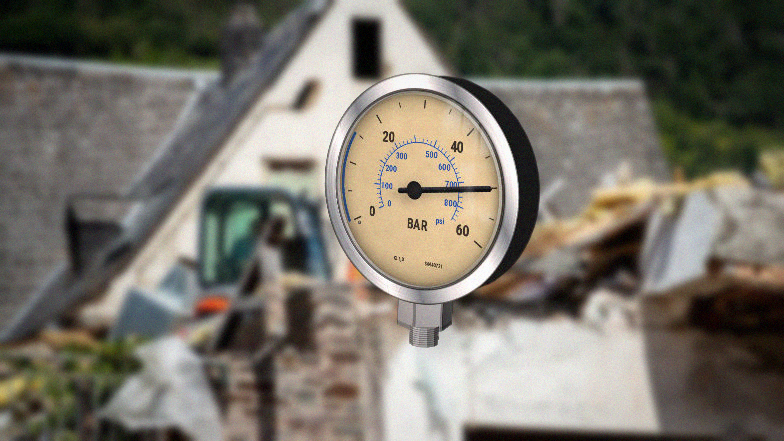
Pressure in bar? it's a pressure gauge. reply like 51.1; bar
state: 50; bar
